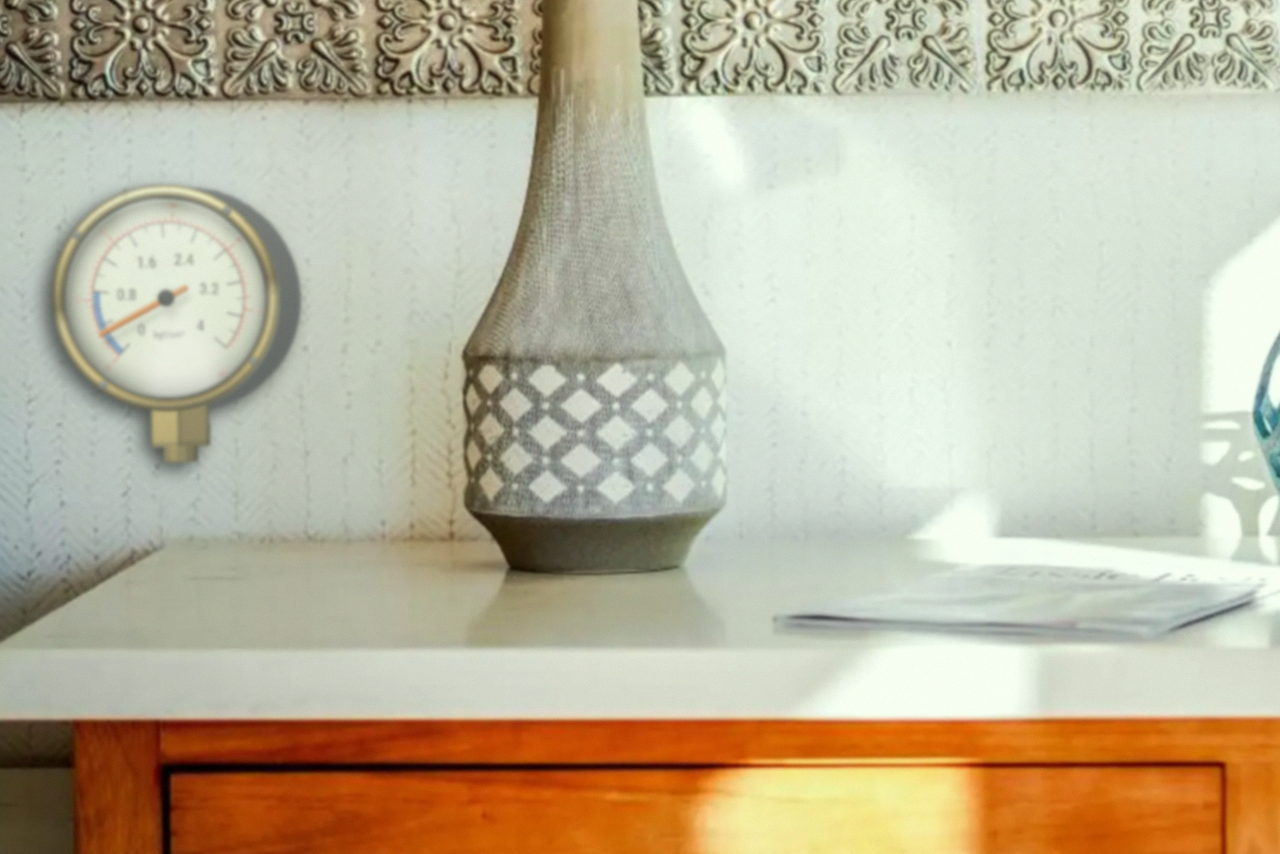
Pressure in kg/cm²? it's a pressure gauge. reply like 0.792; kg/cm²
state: 0.3; kg/cm²
